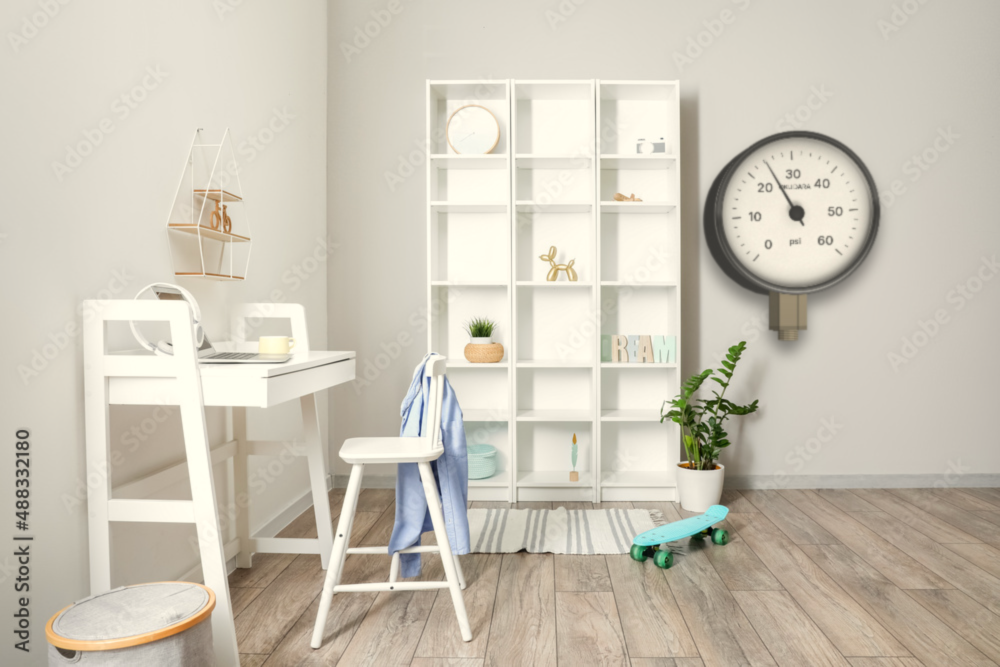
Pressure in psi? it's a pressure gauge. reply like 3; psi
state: 24; psi
